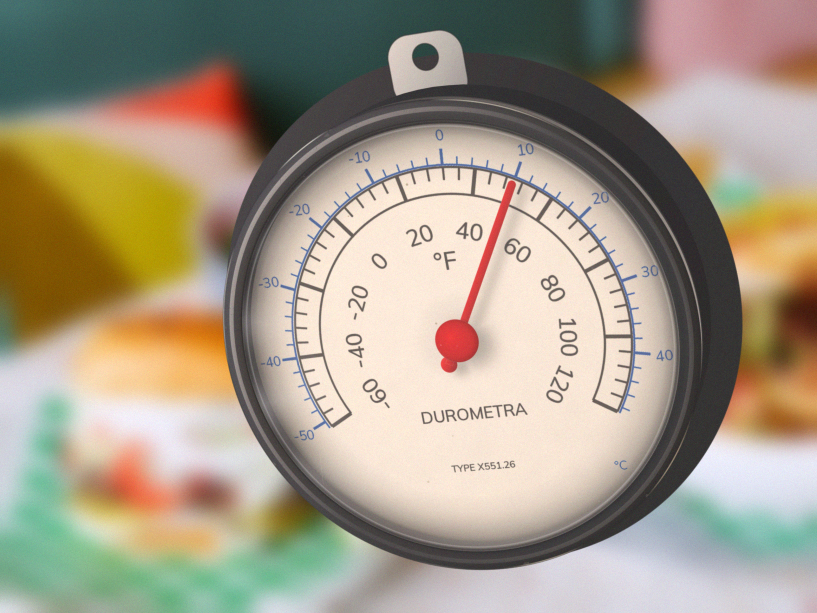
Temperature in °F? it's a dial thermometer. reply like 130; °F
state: 50; °F
